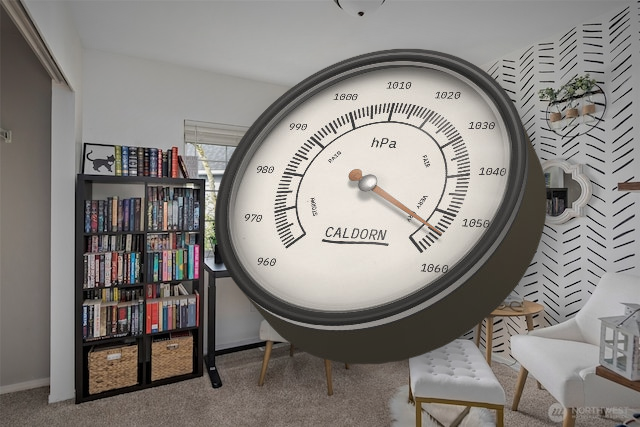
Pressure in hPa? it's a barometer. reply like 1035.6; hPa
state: 1055; hPa
